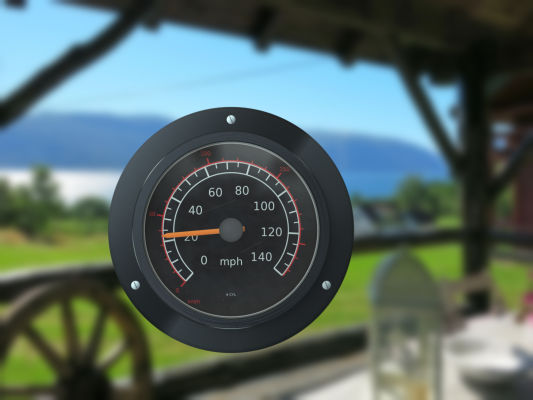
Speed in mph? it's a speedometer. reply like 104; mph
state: 22.5; mph
